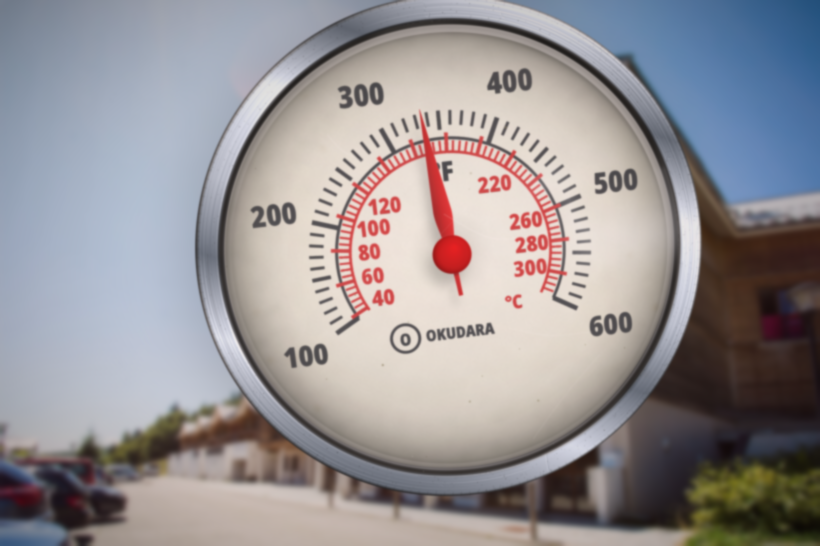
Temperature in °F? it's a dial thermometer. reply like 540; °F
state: 335; °F
